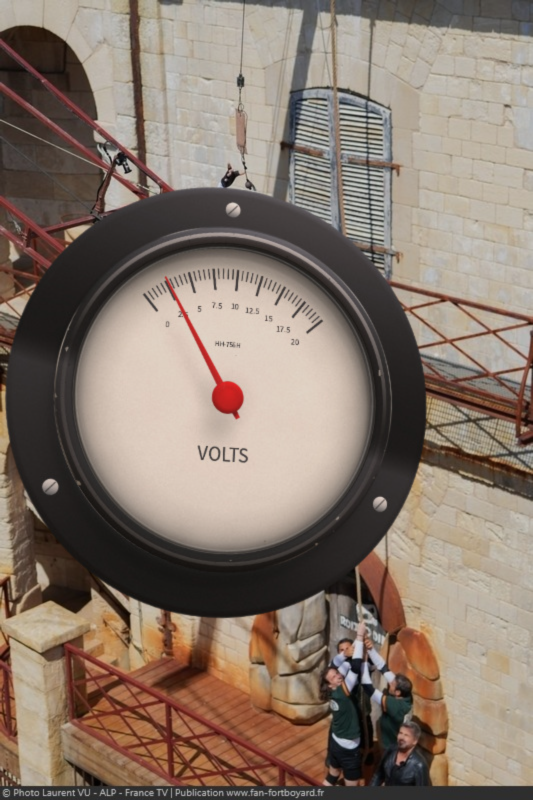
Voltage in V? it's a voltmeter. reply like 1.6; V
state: 2.5; V
